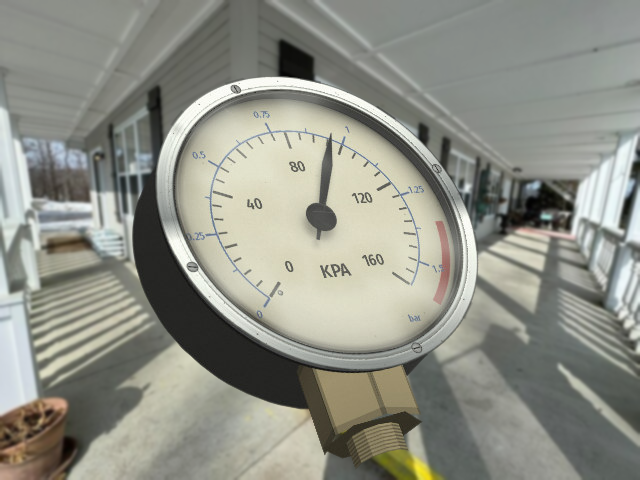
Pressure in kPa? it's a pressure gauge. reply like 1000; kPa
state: 95; kPa
